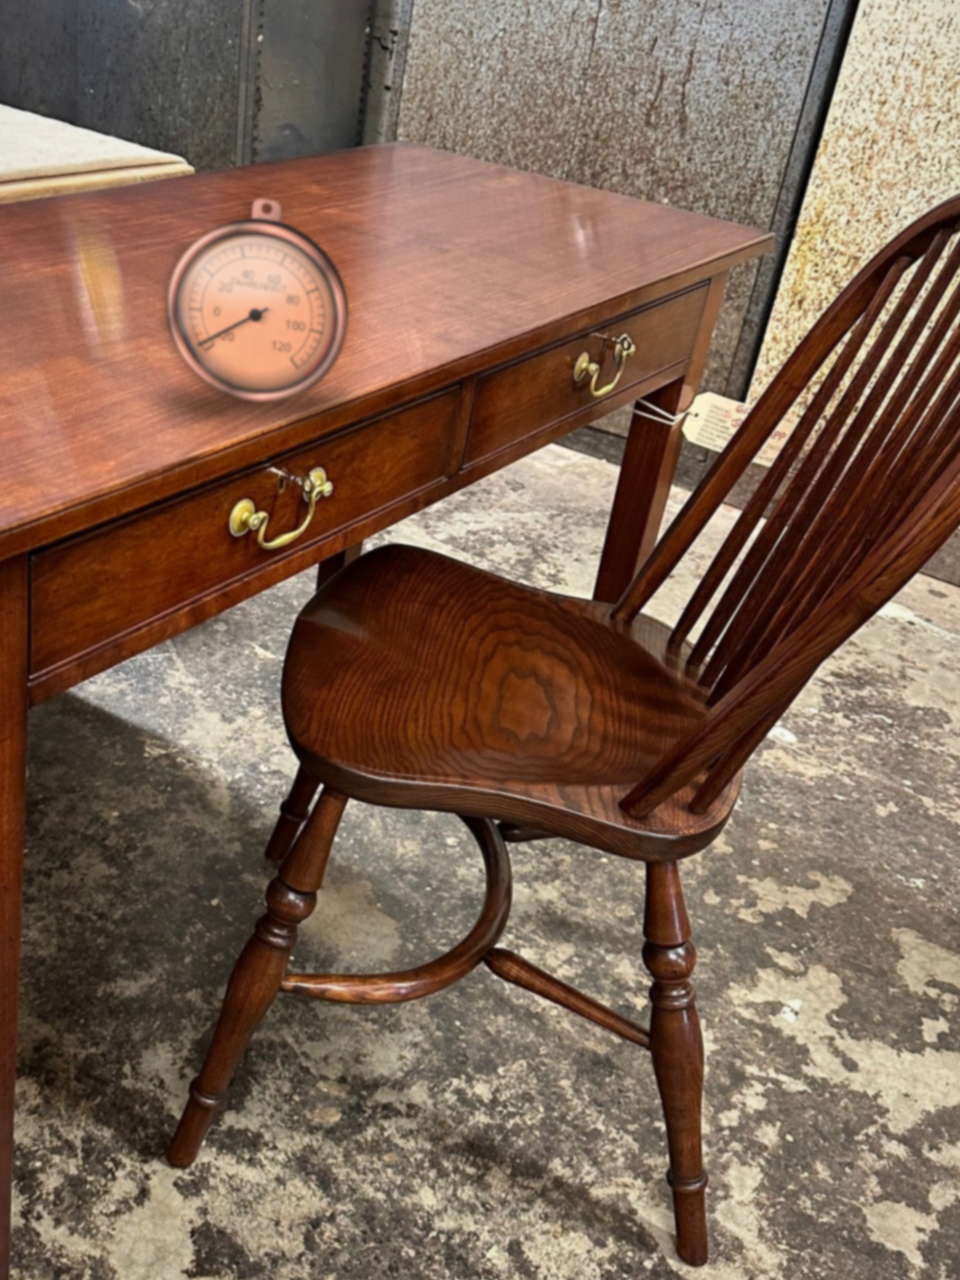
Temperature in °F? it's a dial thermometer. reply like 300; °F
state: -16; °F
